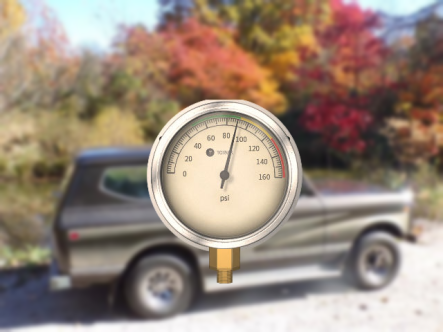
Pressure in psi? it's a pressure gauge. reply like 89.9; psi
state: 90; psi
